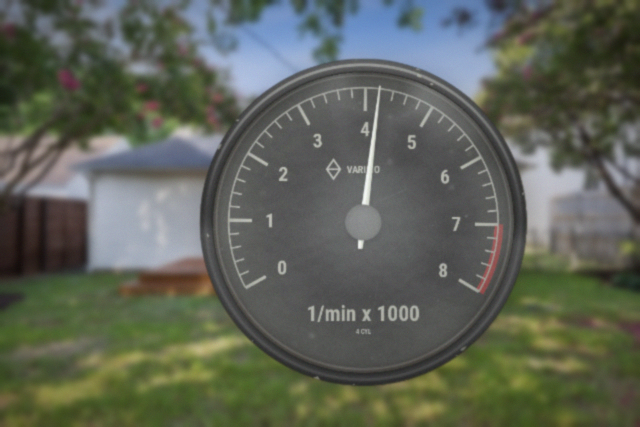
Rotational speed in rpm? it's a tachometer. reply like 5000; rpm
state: 4200; rpm
